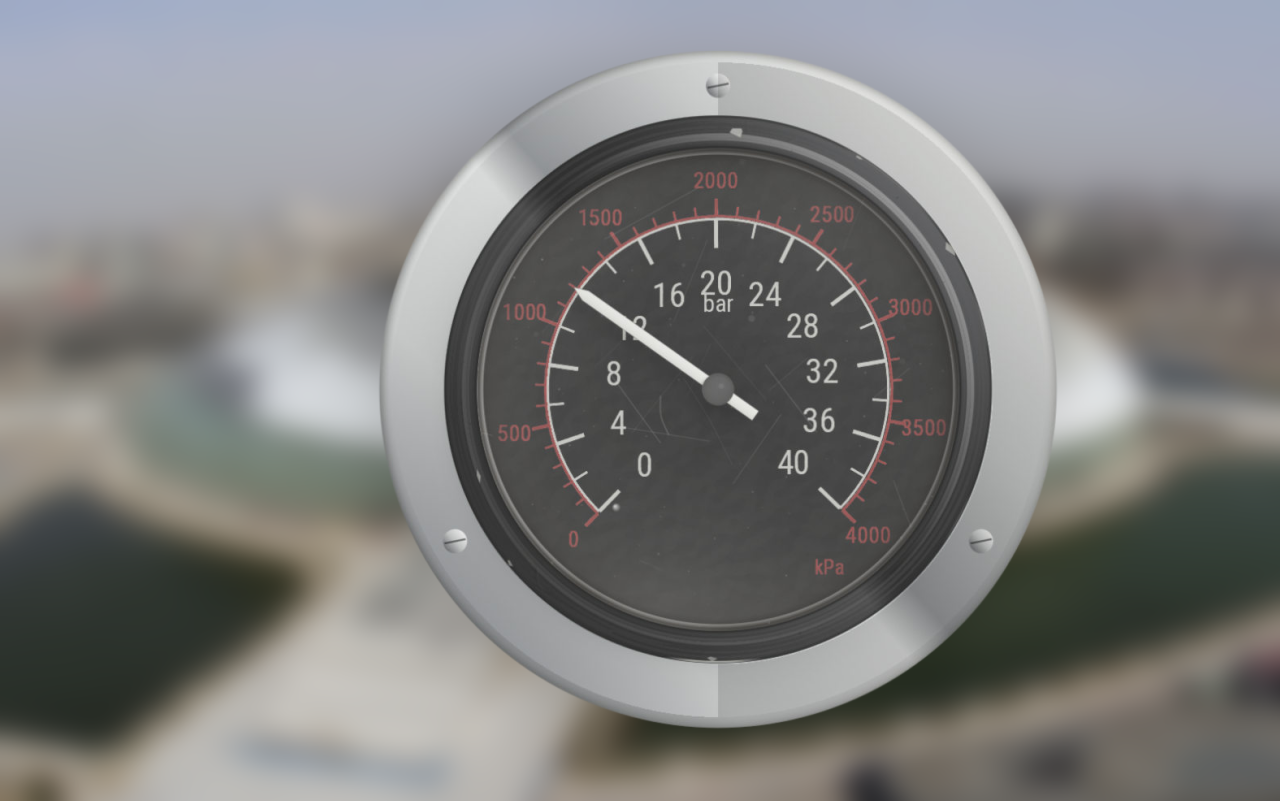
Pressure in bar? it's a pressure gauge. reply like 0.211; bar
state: 12; bar
